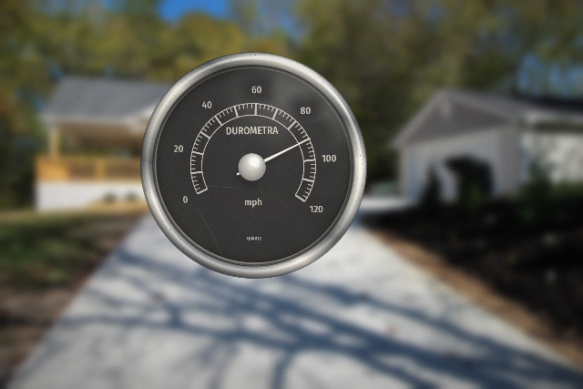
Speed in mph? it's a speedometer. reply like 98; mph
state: 90; mph
